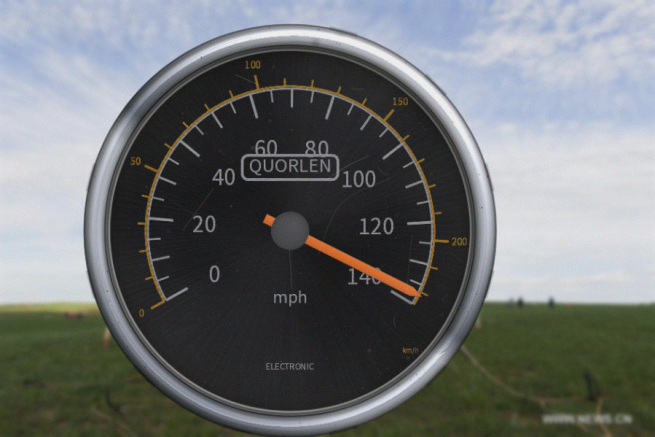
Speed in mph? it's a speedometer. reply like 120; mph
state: 137.5; mph
